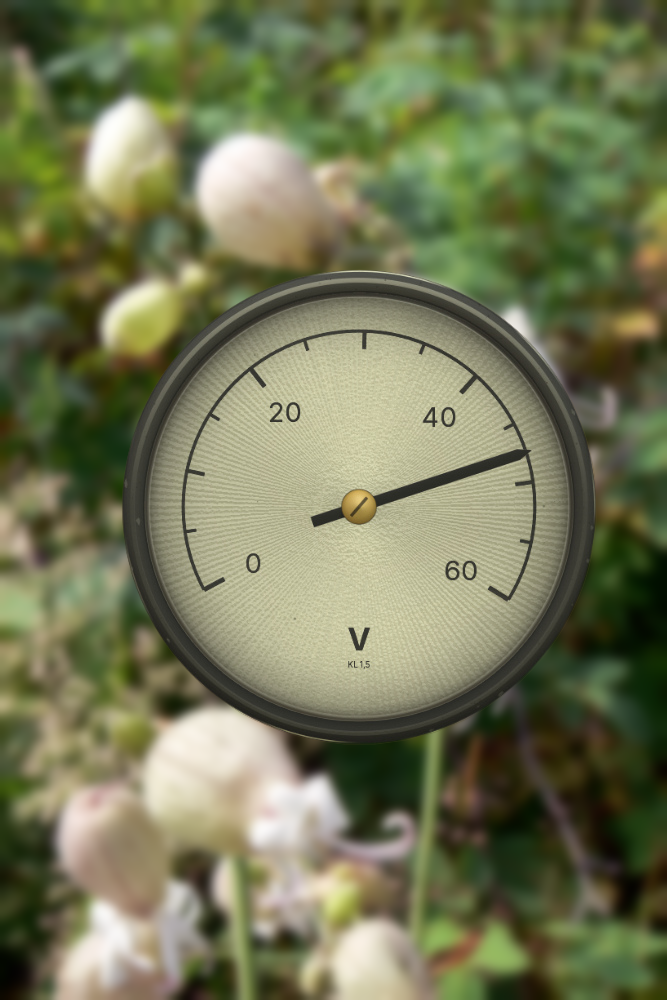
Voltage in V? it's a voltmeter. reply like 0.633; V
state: 47.5; V
